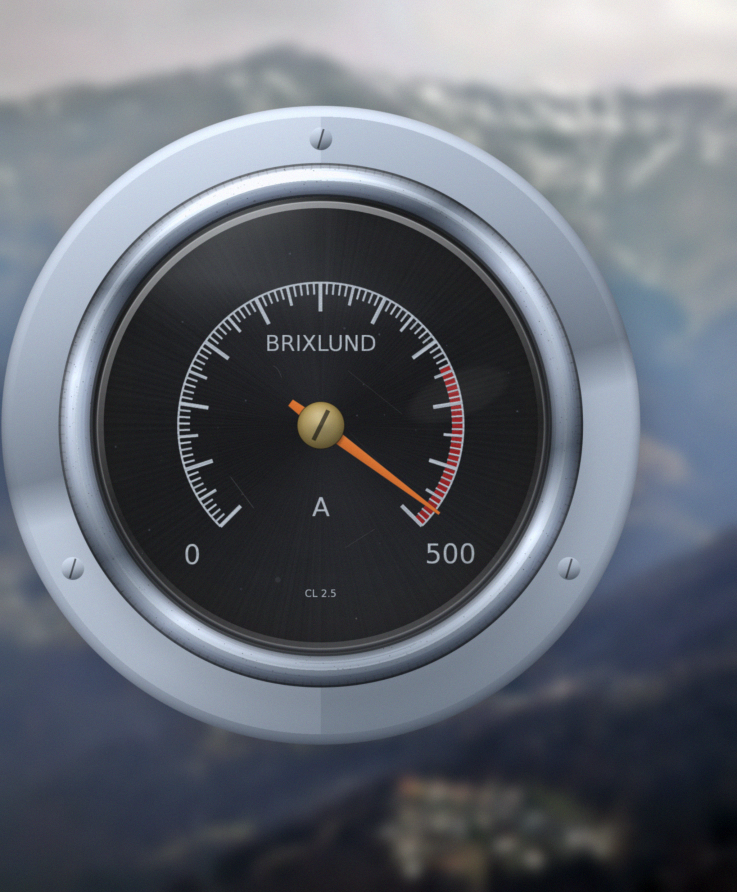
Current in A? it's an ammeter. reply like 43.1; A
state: 485; A
